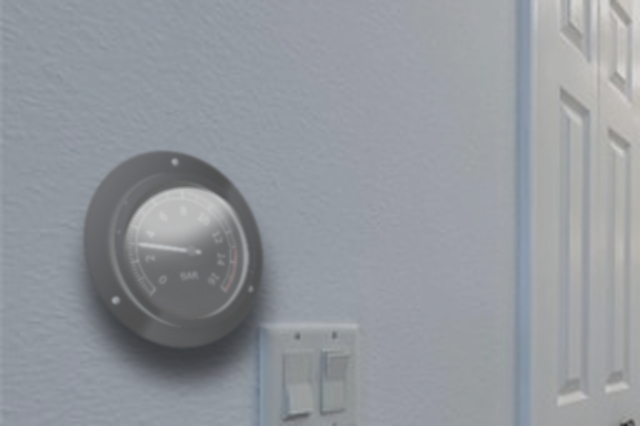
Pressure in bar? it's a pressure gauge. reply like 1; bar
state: 3; bar
